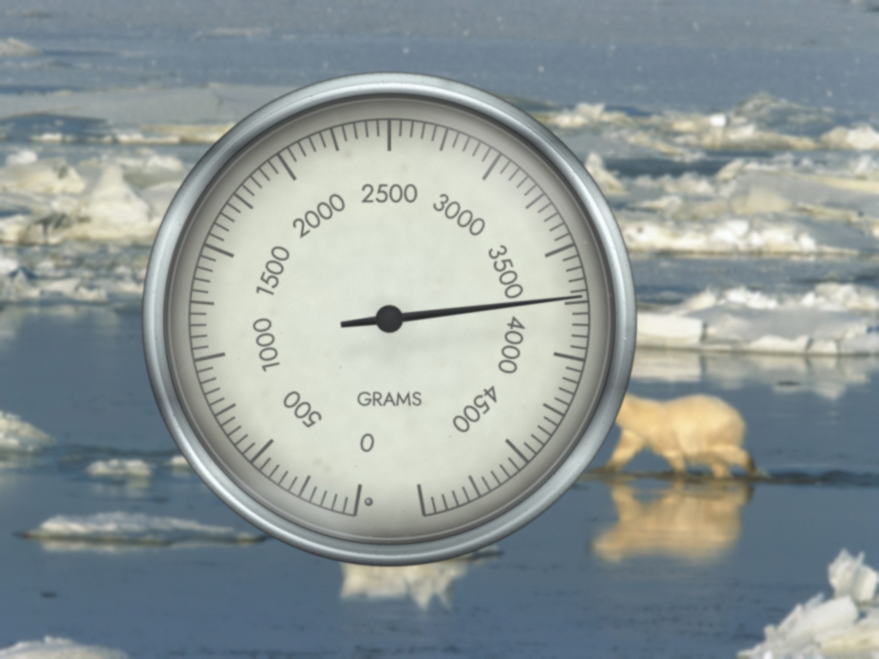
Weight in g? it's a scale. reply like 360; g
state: 3725; g
